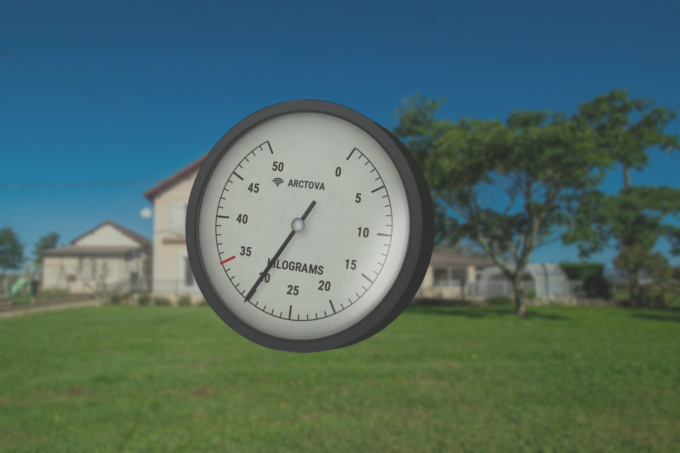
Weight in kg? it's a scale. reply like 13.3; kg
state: 30; kg
